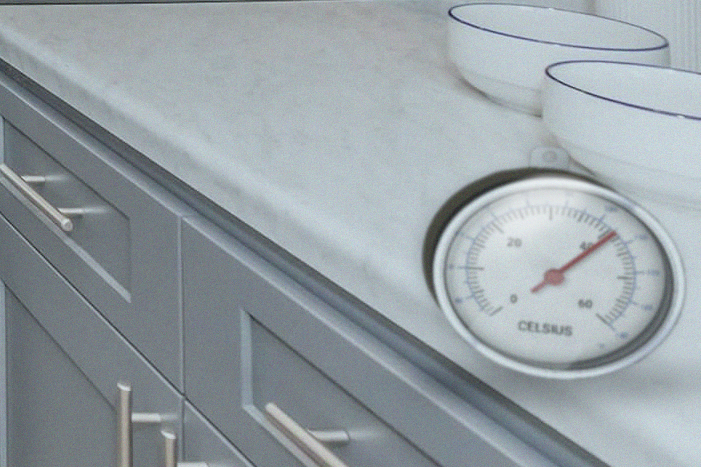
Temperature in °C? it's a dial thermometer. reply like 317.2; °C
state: 40; °C
